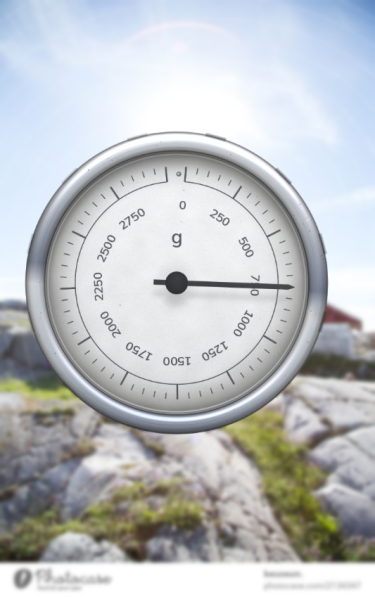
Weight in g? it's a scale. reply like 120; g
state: 750; g
